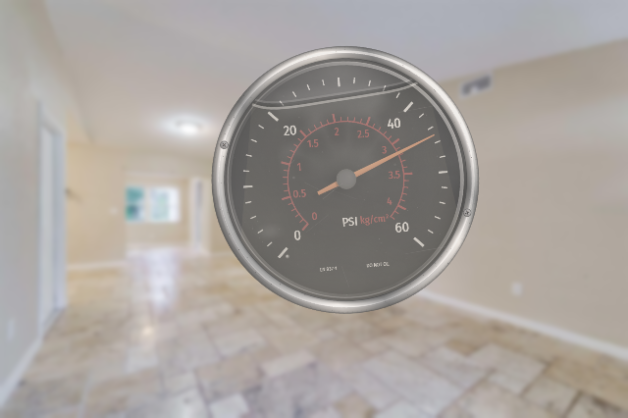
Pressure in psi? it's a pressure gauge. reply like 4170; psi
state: 45; psi
